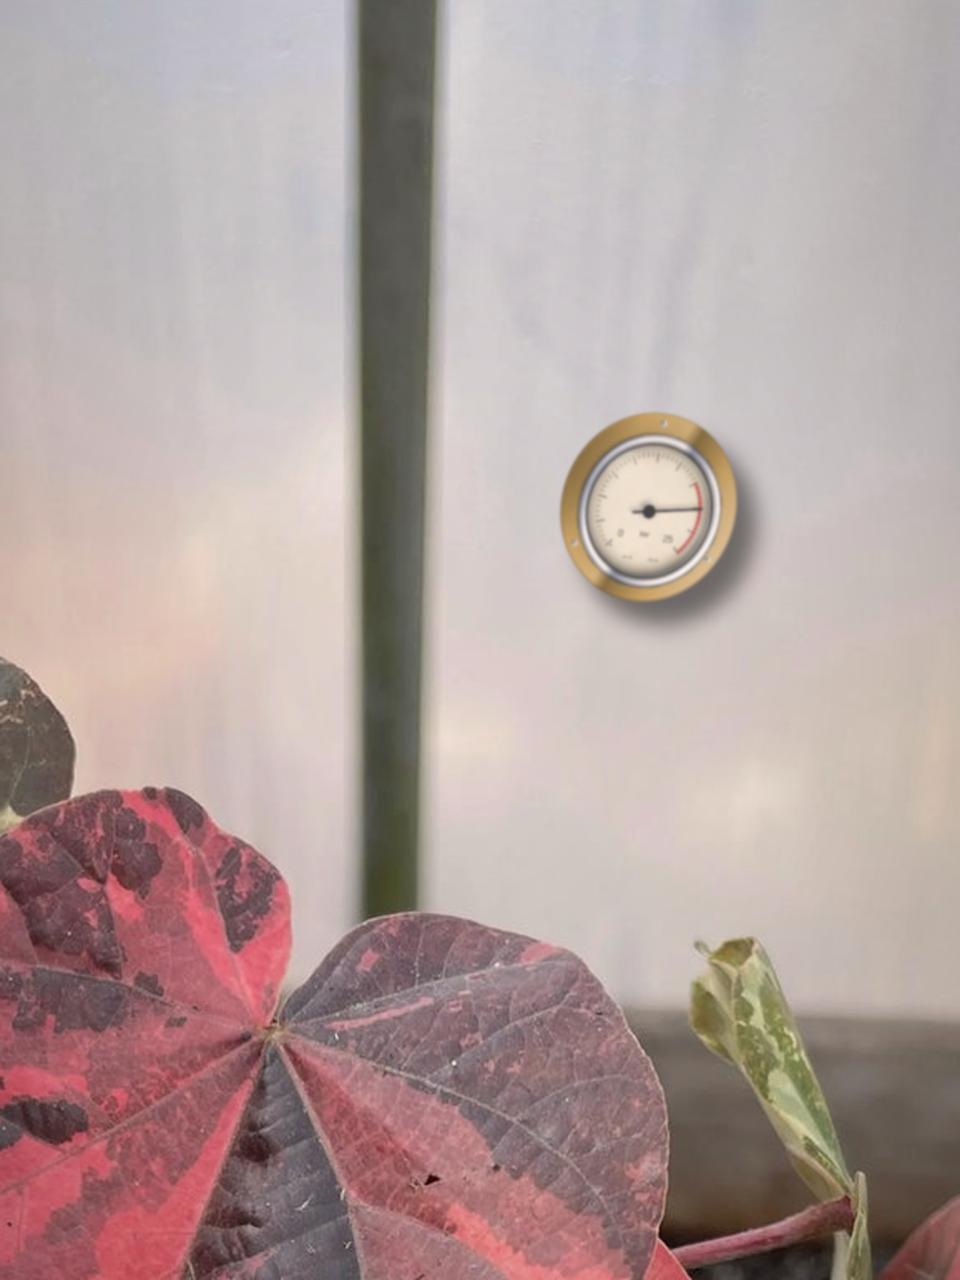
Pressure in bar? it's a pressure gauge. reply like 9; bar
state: 20; bar
